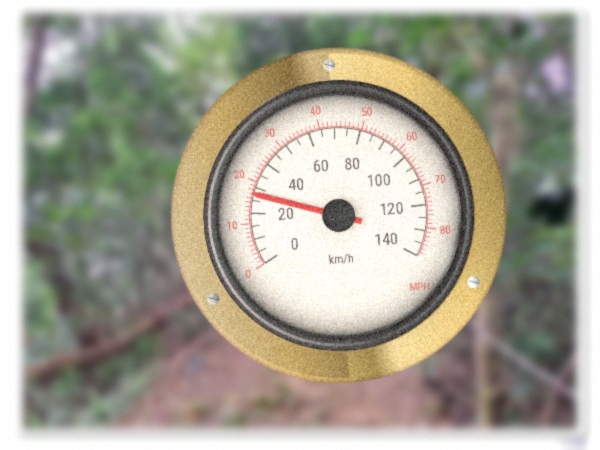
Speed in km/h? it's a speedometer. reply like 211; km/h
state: 27.5; km/h
